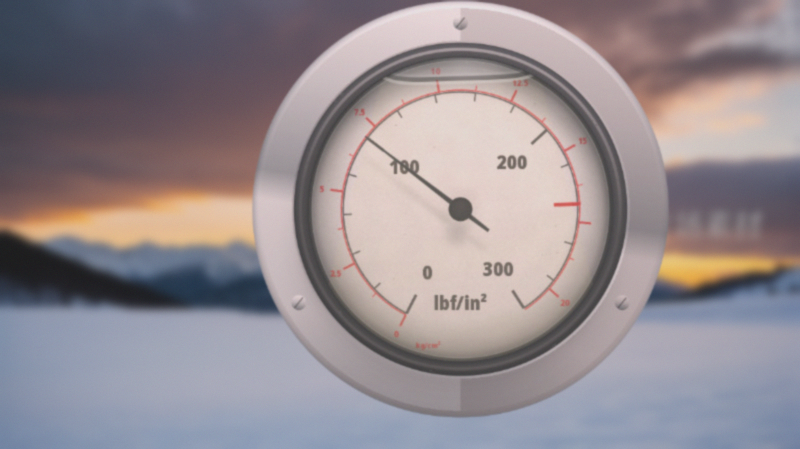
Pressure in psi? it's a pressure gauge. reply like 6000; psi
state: 100; psi
